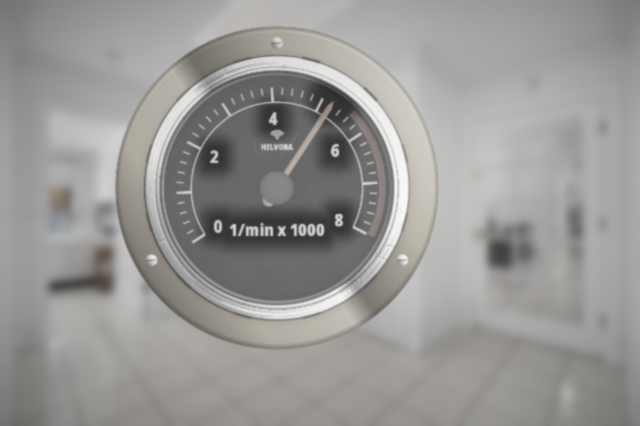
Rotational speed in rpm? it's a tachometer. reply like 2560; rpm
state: 5200; rpm
